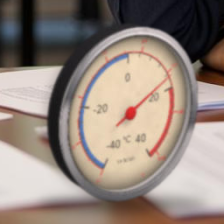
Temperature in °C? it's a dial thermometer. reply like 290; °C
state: 16; °C
